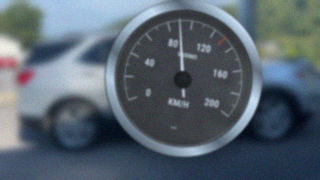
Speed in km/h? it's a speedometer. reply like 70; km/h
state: 90; km/h
